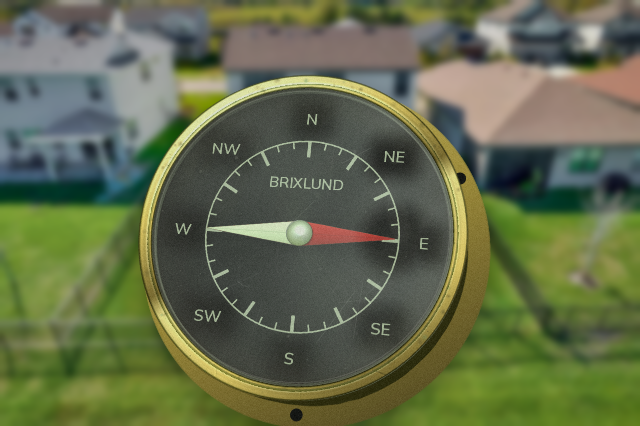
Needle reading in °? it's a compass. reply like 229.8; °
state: 90; °
